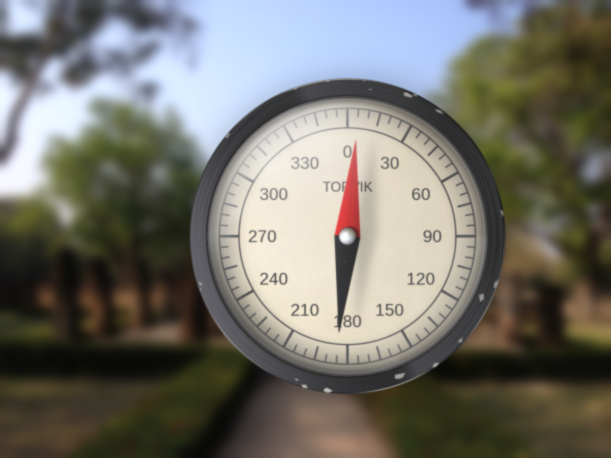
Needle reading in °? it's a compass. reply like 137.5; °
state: 5; °
